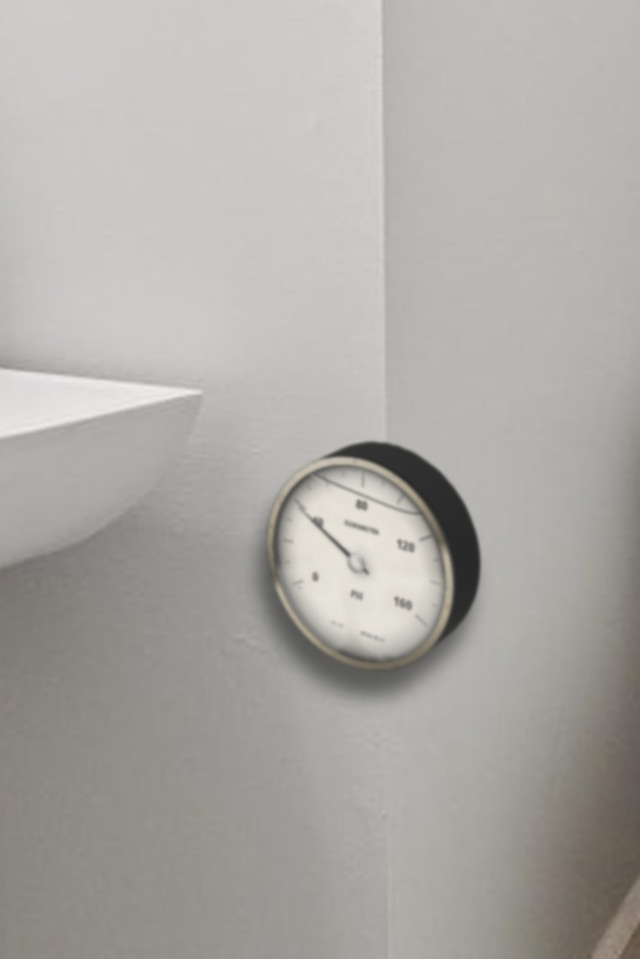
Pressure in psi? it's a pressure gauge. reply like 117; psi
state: 40; psi
